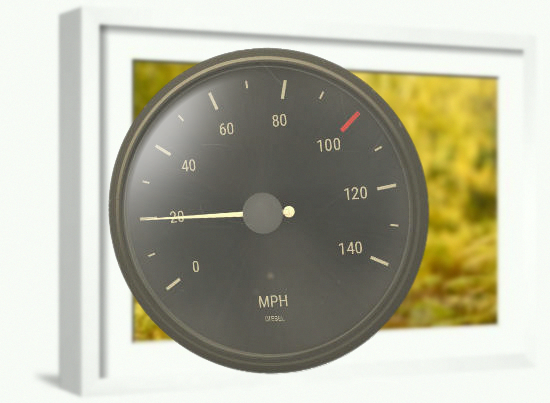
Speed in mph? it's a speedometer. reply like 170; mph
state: 20; mph
